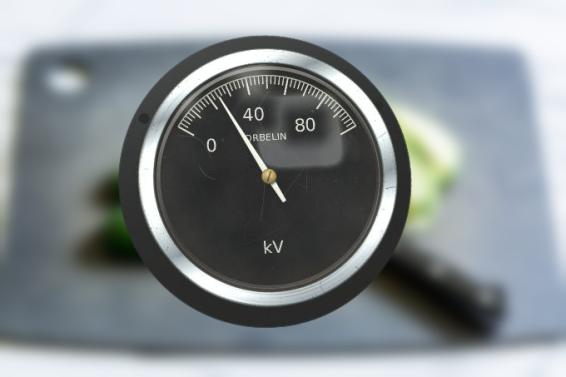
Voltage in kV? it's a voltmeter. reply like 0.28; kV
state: 24; kV
